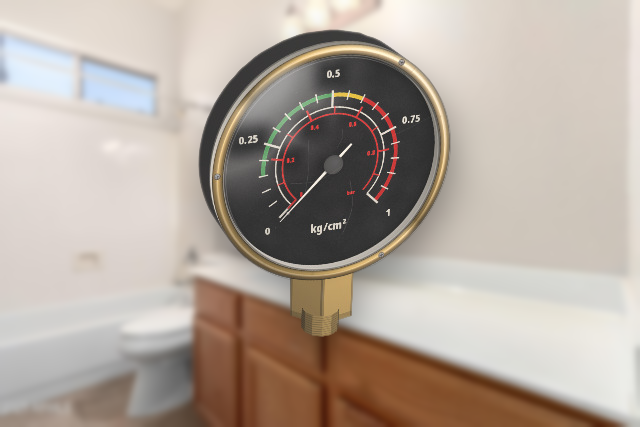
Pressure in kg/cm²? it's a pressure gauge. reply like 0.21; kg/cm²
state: 0; kg/cm²
